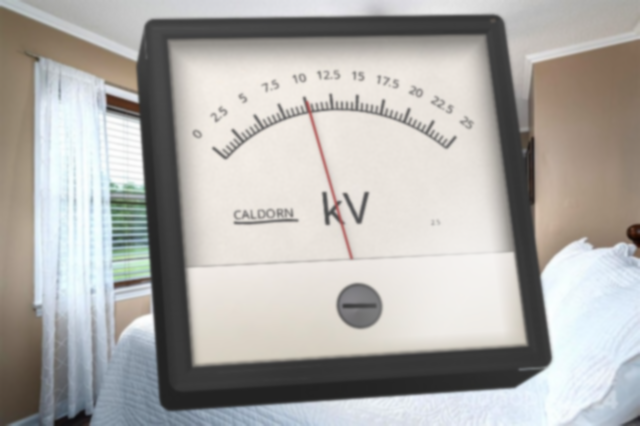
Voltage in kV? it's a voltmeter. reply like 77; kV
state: 10; kV
